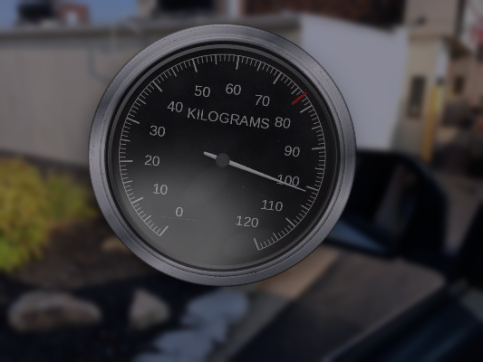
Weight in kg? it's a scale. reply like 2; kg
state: 101; kg
